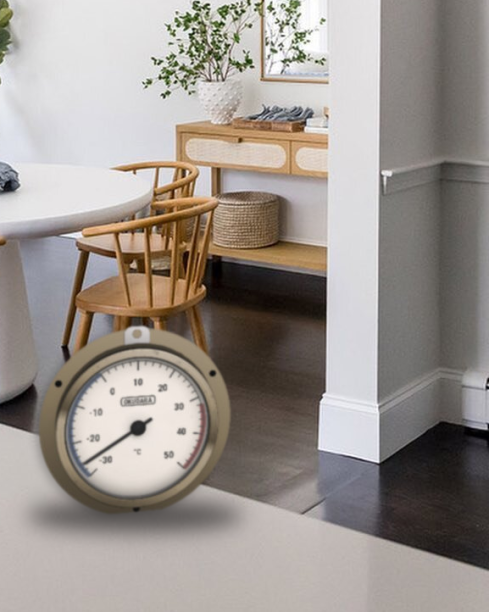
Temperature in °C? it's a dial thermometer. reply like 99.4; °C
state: -26; °C
